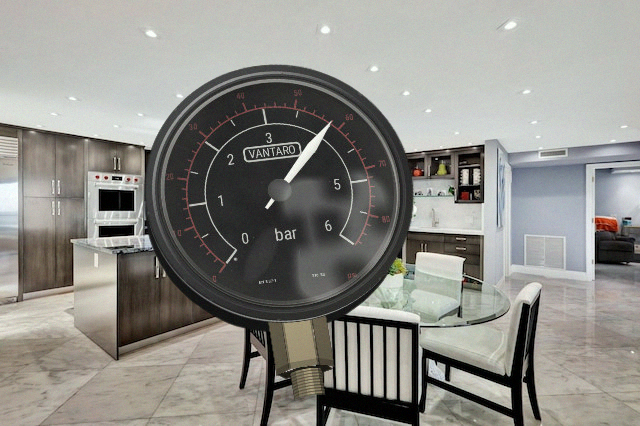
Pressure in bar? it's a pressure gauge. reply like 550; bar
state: 4; bar
